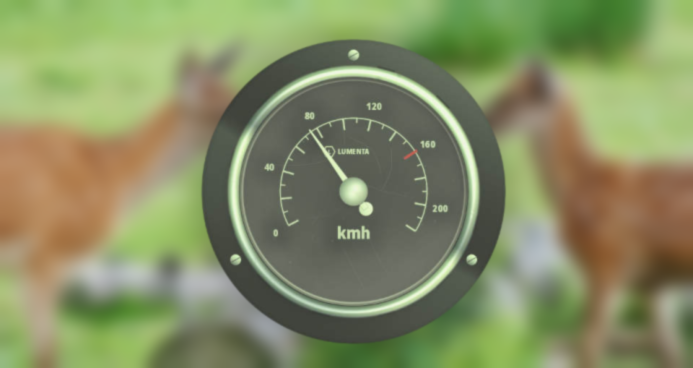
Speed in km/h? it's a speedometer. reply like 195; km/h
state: 75; km/h
